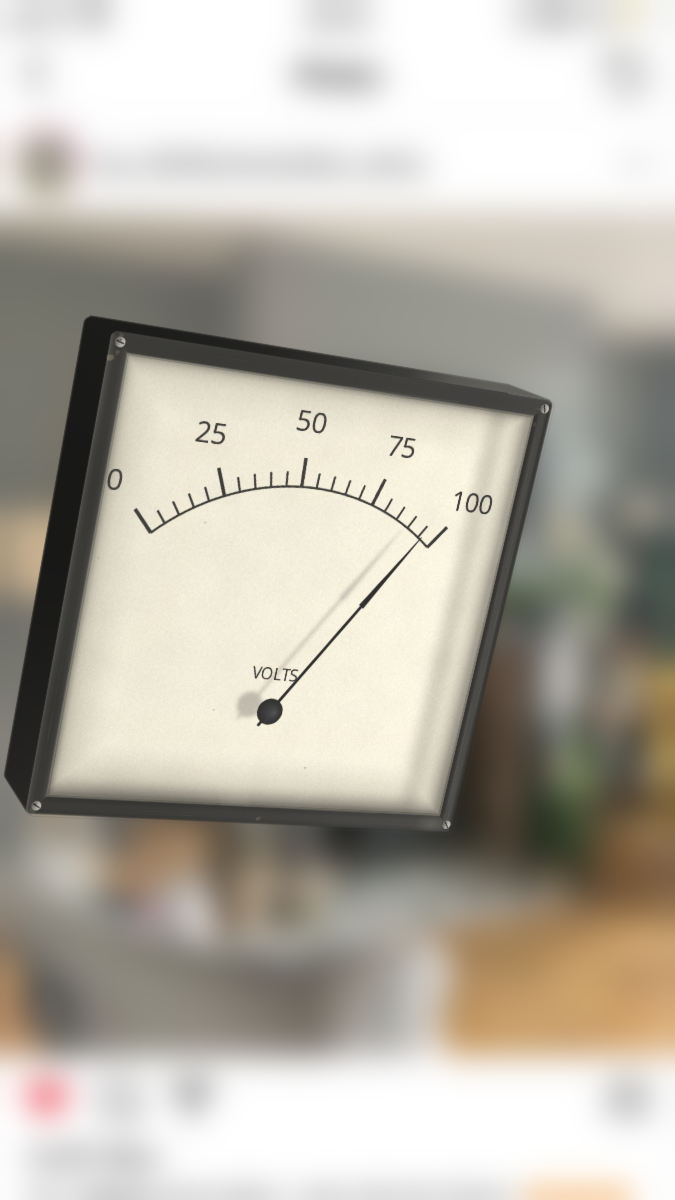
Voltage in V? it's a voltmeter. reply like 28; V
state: 95; V
